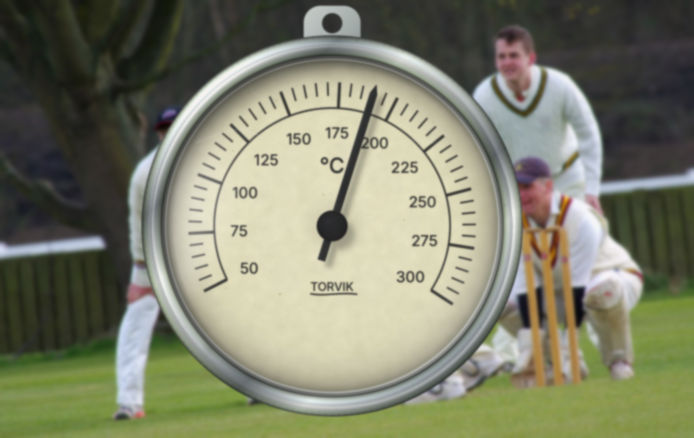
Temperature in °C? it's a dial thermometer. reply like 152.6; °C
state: 190; °C
